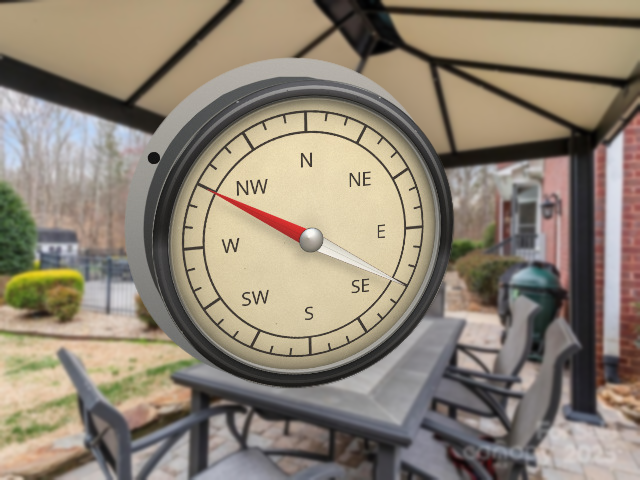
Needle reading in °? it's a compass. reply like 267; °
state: 300; °
